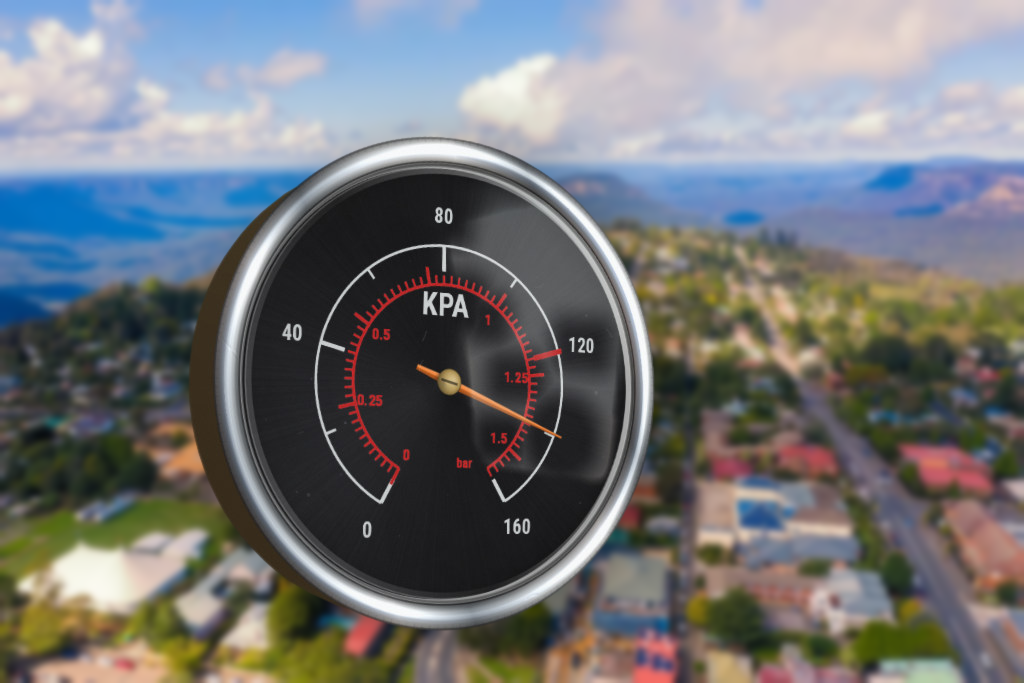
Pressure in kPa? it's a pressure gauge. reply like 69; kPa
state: 140; kPa
